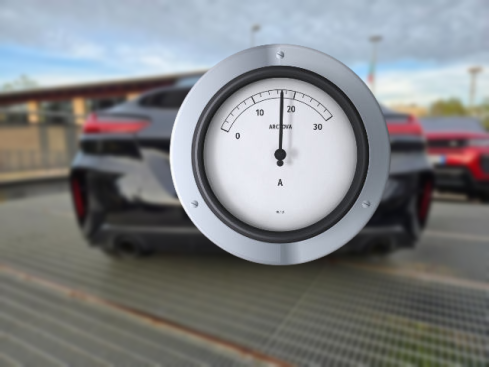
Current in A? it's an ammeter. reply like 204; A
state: 17; A
